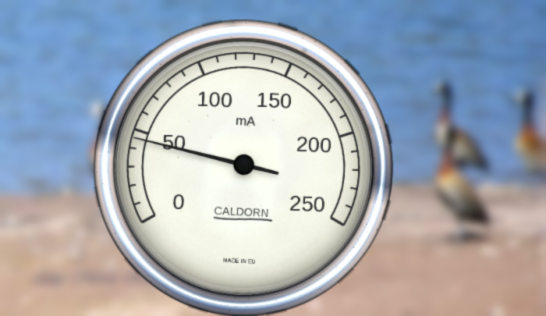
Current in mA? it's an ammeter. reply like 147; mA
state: 45; mA
